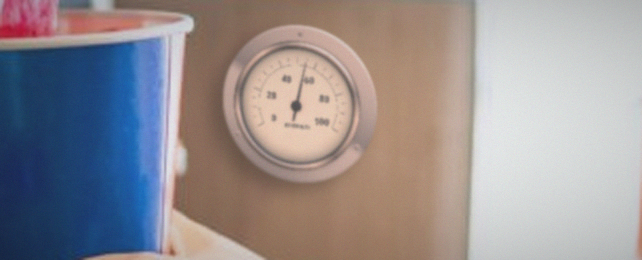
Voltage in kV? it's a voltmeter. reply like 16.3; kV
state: 55; kV
